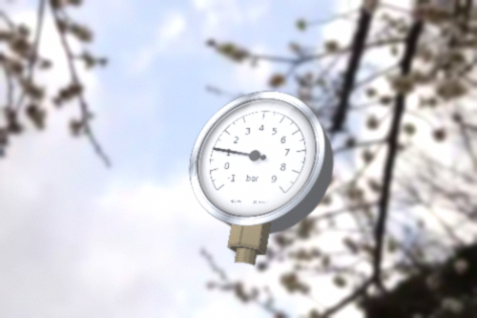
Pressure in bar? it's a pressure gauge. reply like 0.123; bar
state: 1; bar
